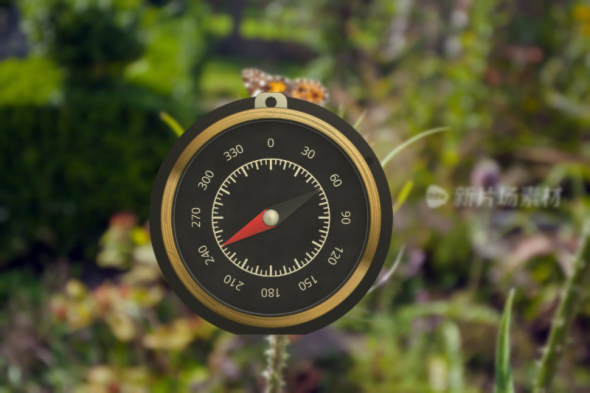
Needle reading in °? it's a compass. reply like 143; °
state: 240; °
